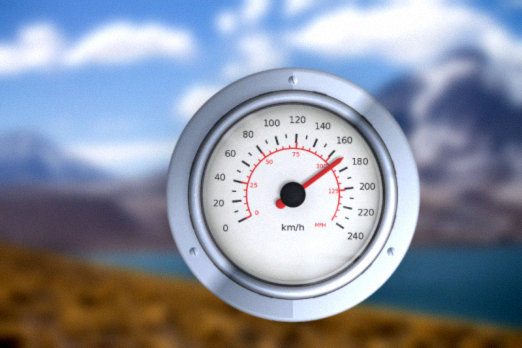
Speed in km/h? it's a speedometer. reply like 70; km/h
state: 170; km/h
